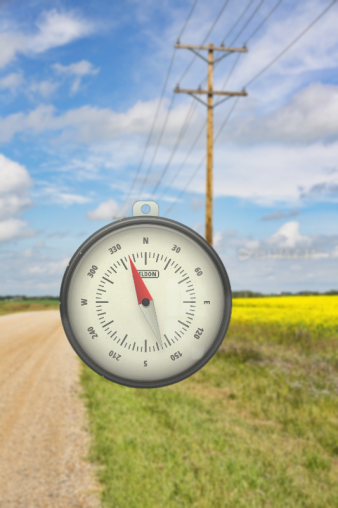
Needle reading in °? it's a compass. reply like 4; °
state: 340; °
